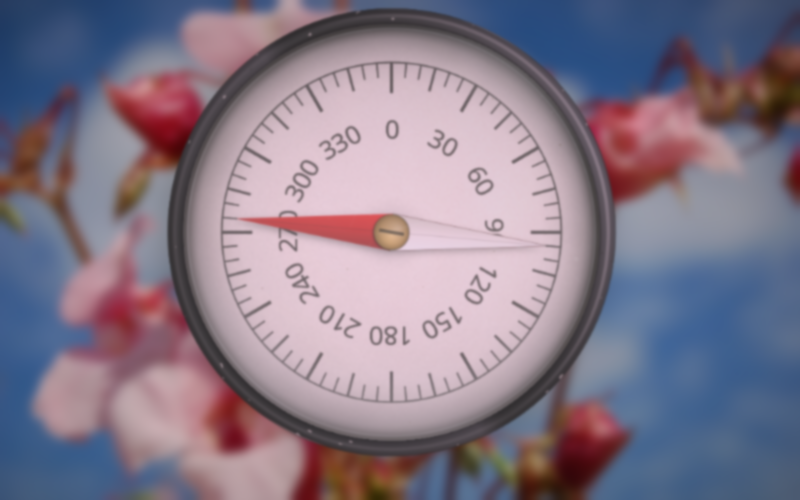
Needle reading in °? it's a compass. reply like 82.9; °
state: 275; °
